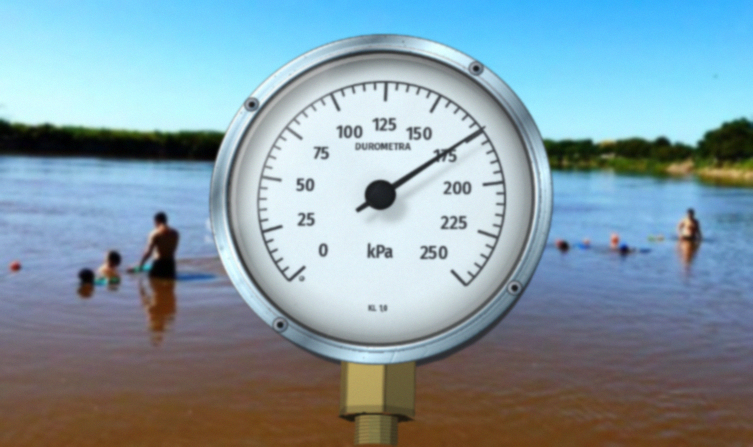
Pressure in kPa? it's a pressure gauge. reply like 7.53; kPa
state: 175; kPa
